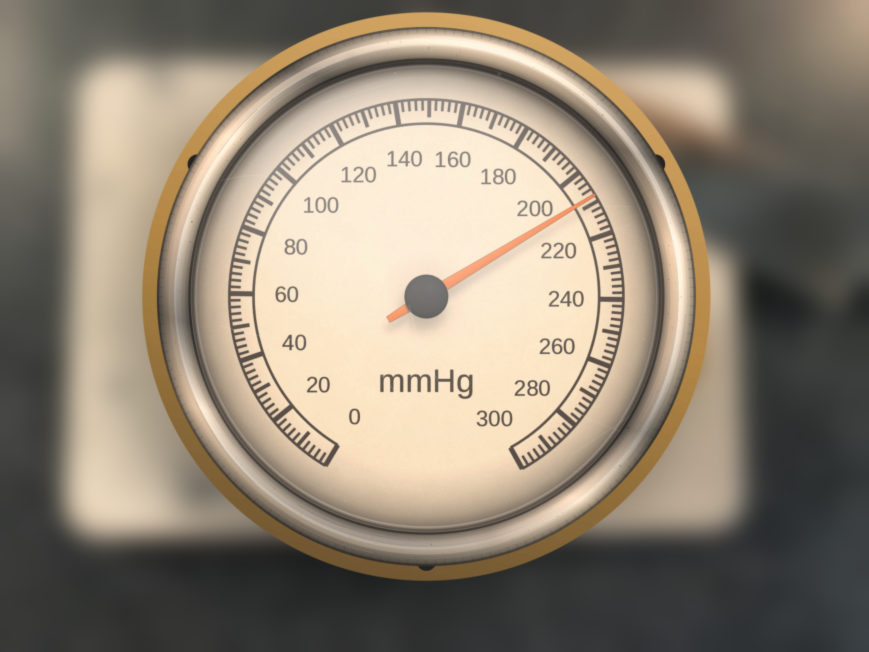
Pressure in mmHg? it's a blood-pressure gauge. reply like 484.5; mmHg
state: 208; mmHg
